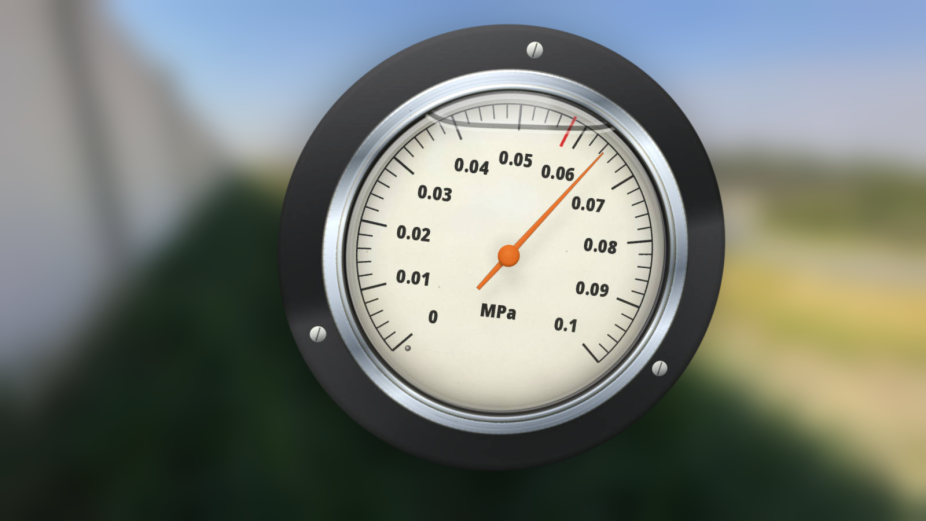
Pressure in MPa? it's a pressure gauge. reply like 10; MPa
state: 0.064; MPa
